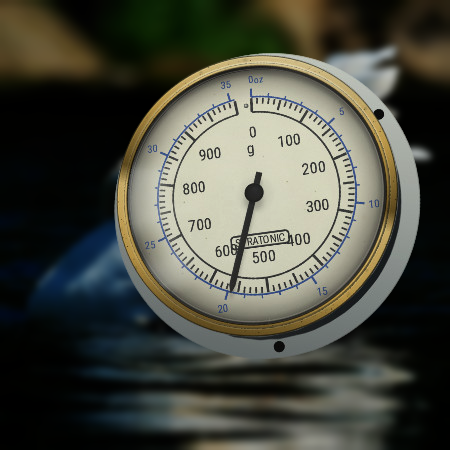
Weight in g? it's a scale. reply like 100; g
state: 560; g
